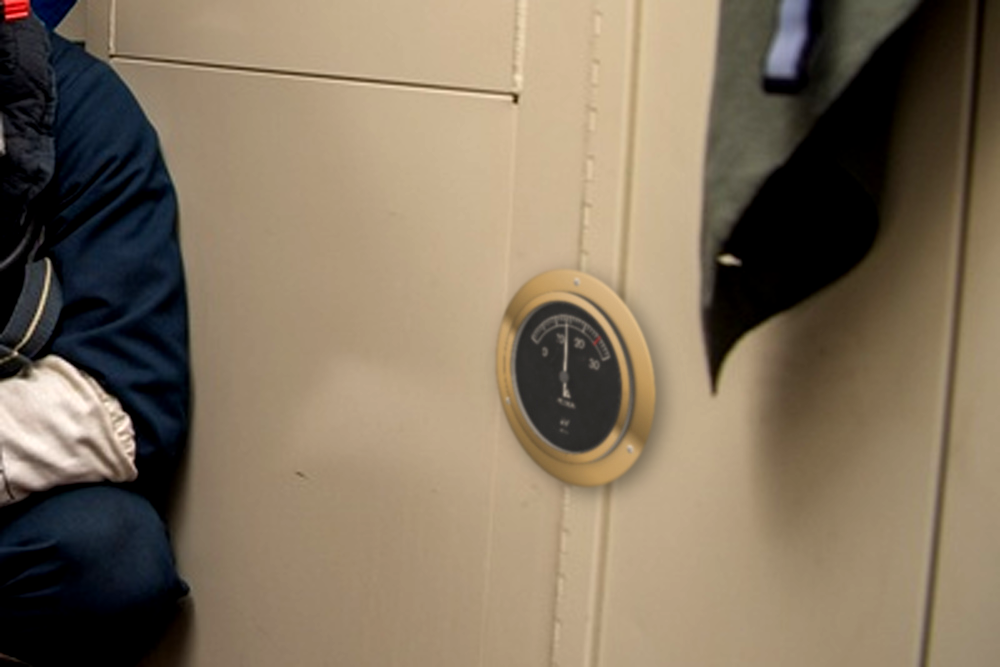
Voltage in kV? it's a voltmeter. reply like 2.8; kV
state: 15; kV
